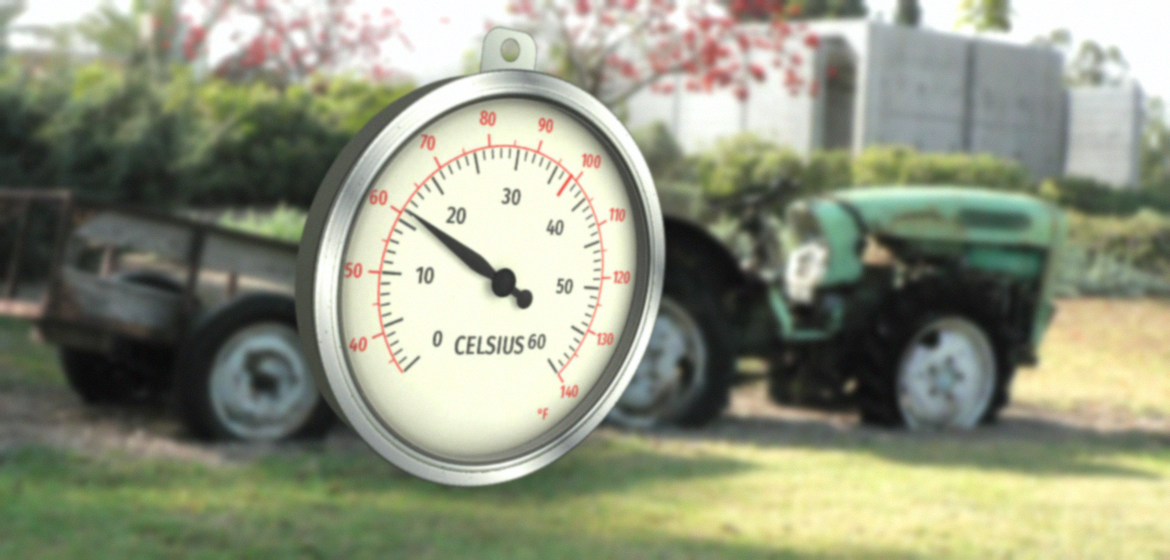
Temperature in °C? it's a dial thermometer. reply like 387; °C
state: 16; °C
